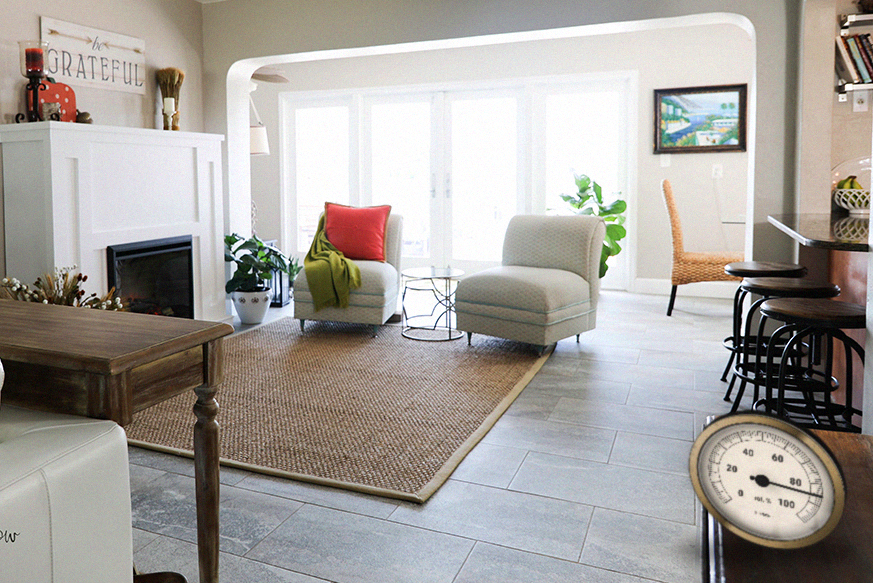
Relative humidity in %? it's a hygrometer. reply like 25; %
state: 85; %
